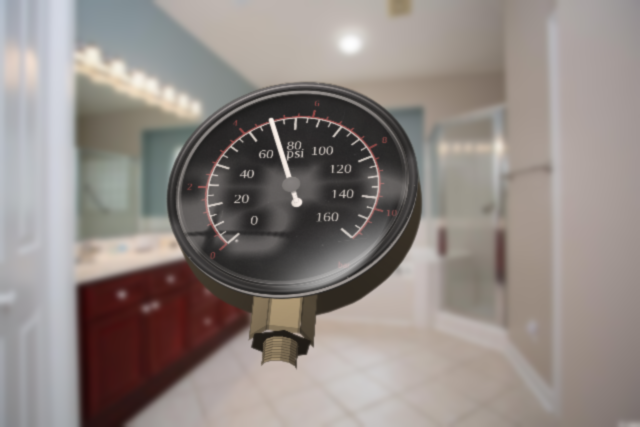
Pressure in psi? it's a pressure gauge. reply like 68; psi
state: 70; psi
